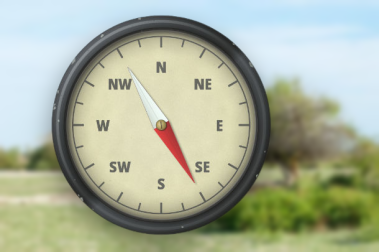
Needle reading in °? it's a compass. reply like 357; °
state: 150; °
